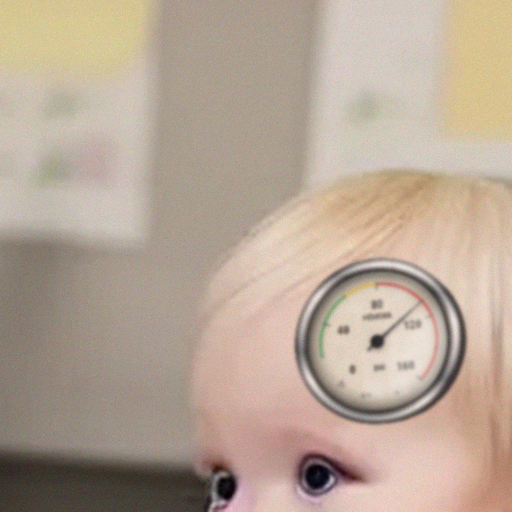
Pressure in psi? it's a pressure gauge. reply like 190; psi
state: 110; psi
